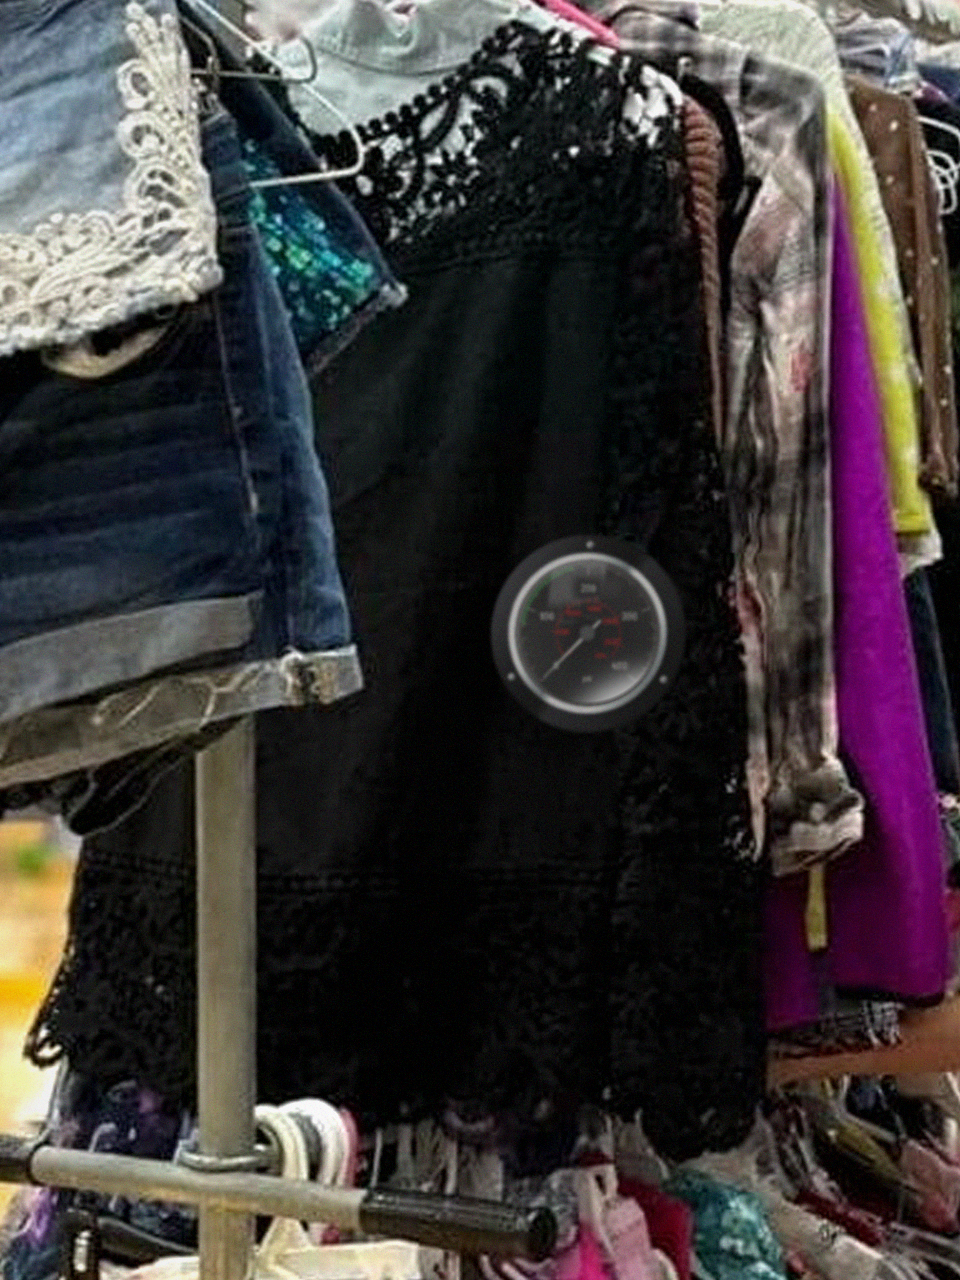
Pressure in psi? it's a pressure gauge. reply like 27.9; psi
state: 0; psi
